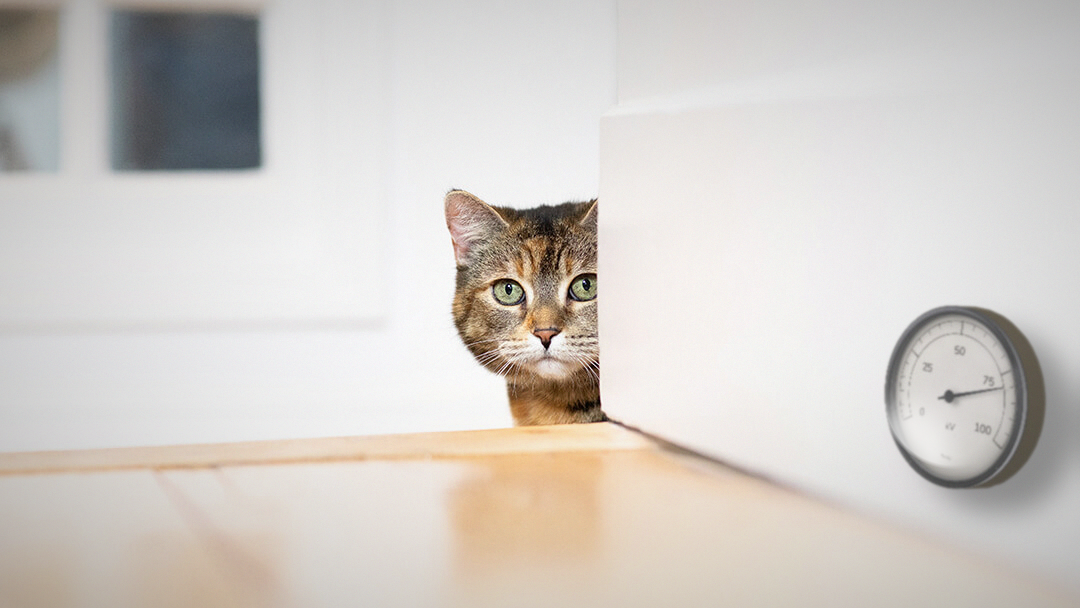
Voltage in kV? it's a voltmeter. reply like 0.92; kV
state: 80; kV
